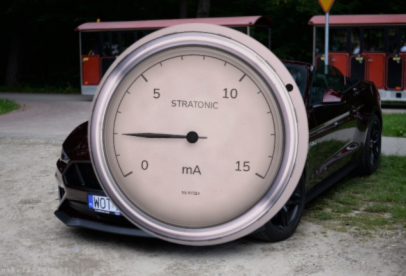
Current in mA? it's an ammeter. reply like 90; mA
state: 2; mA
